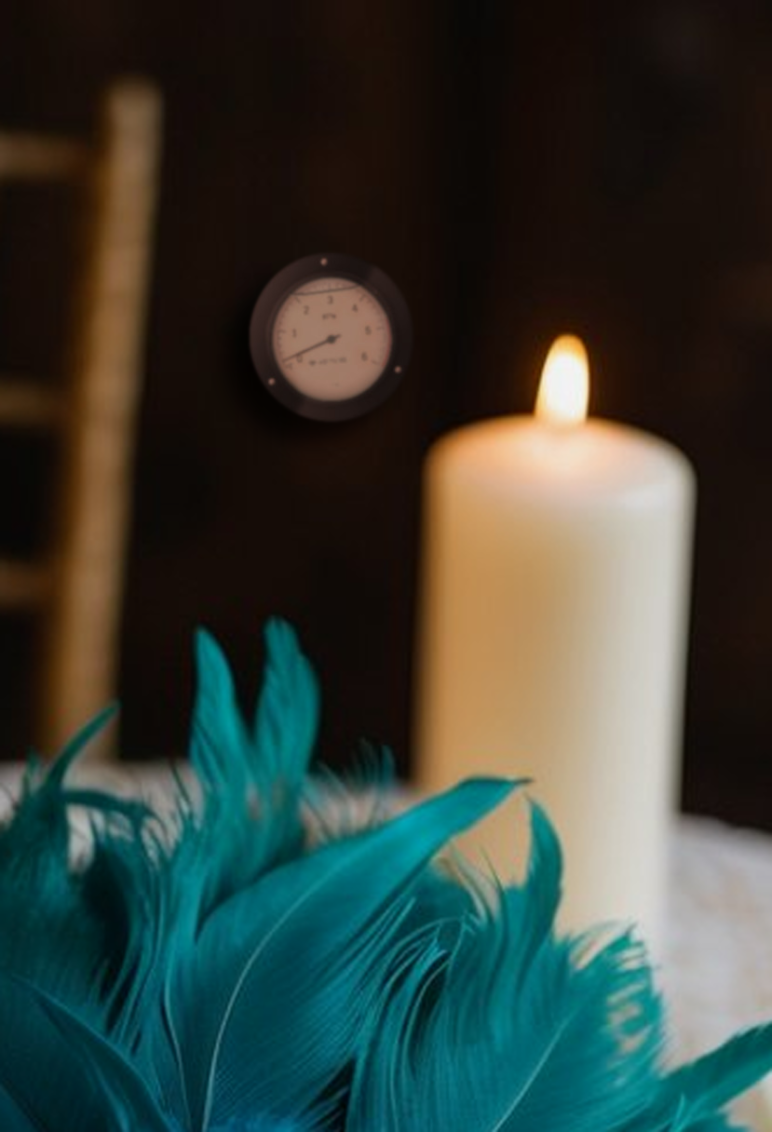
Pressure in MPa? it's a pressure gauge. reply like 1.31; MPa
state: 0.2; MPa
